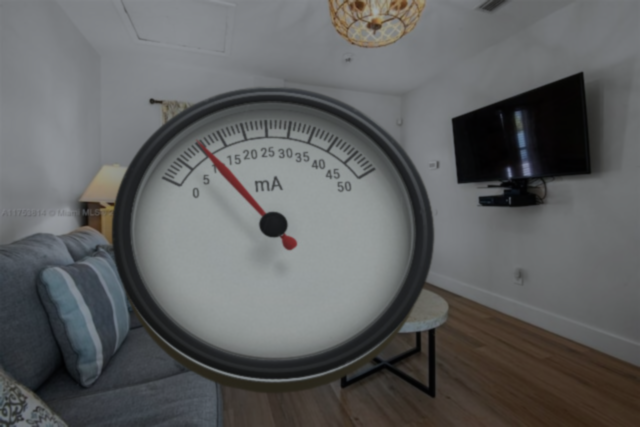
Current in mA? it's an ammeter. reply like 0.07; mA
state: 10; mA
